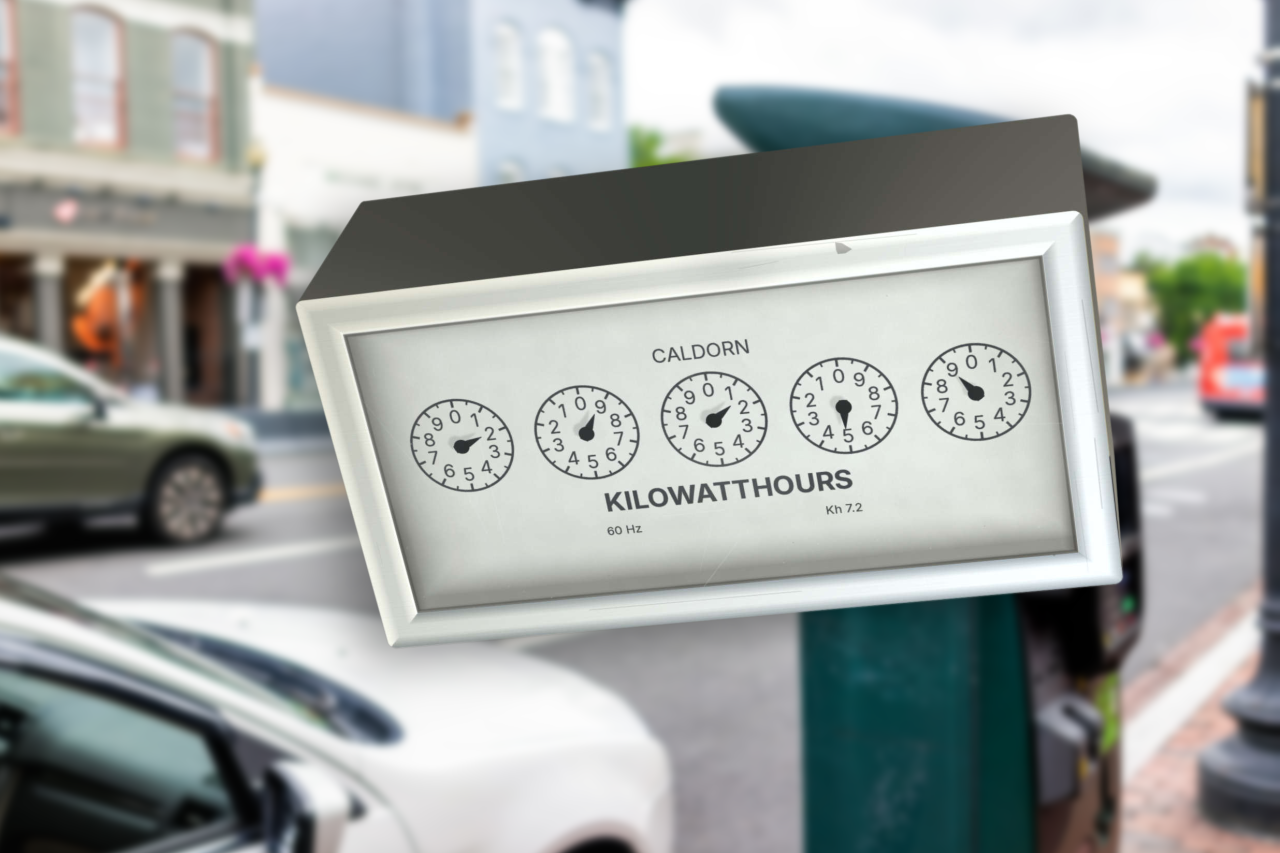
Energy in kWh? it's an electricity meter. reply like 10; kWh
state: 19149; kWh
